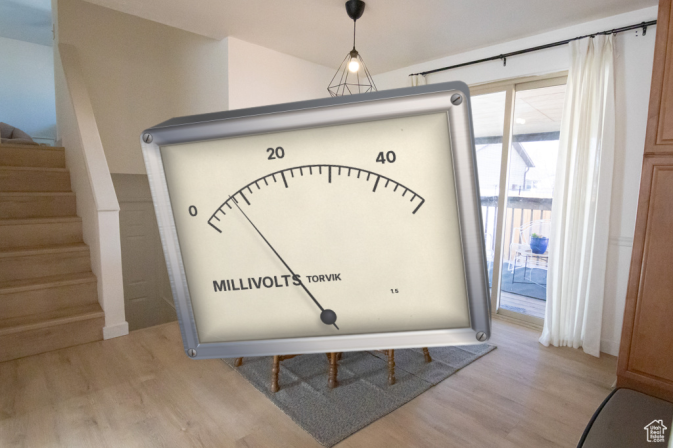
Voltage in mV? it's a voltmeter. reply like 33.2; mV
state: 8; mV
